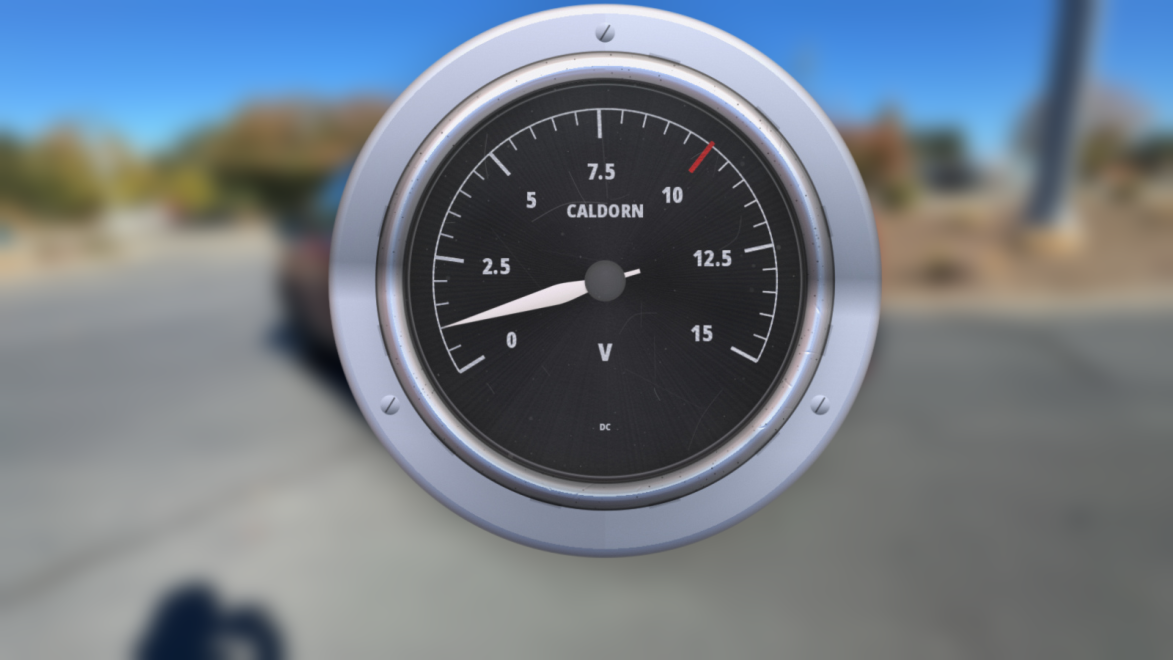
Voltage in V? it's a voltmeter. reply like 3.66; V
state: 1; V
